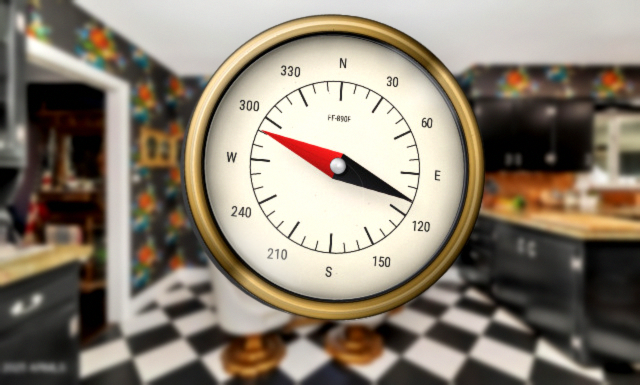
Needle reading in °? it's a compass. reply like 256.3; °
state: 290; °
